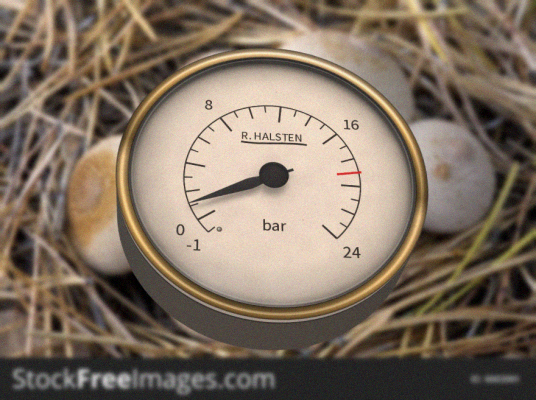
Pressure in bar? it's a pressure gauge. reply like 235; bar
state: 1; bar
